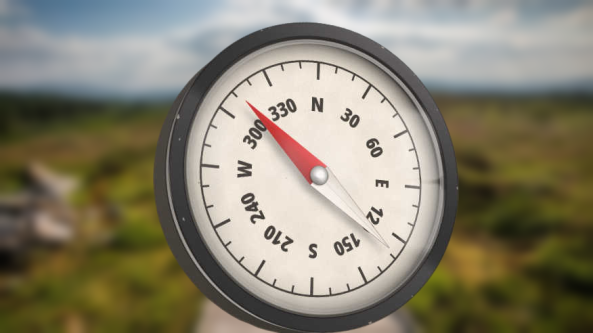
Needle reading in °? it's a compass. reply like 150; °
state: 310; °
